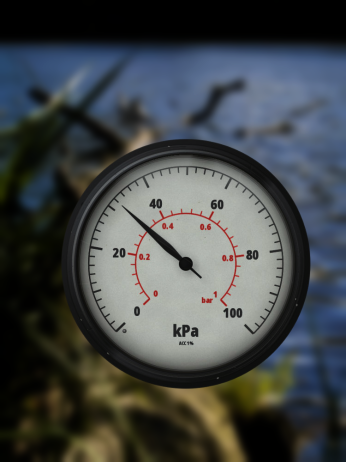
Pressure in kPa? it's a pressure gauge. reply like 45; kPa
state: 32; kPa
